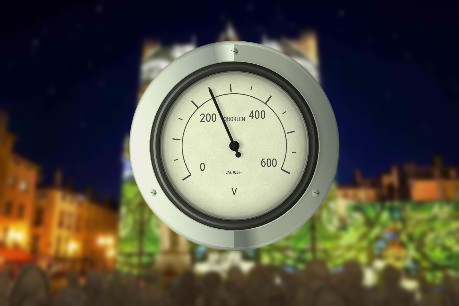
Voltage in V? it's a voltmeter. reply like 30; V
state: 250; V
